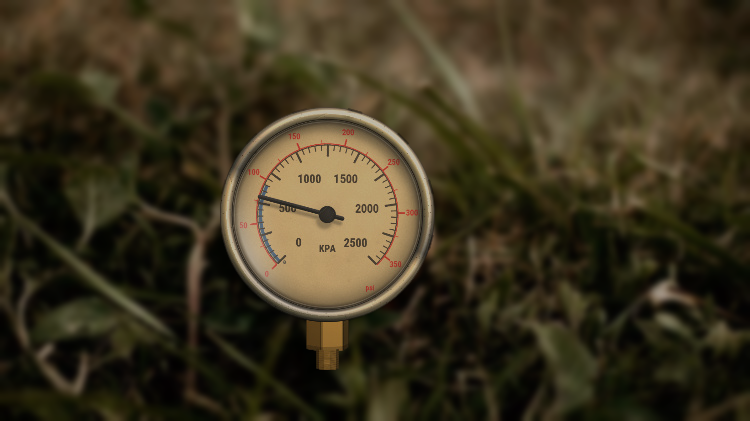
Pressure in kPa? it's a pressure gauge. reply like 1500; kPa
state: 550; kPa
